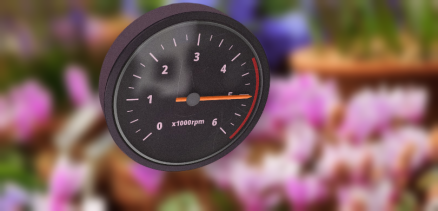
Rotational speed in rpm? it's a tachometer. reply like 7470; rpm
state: 5000; rpm
